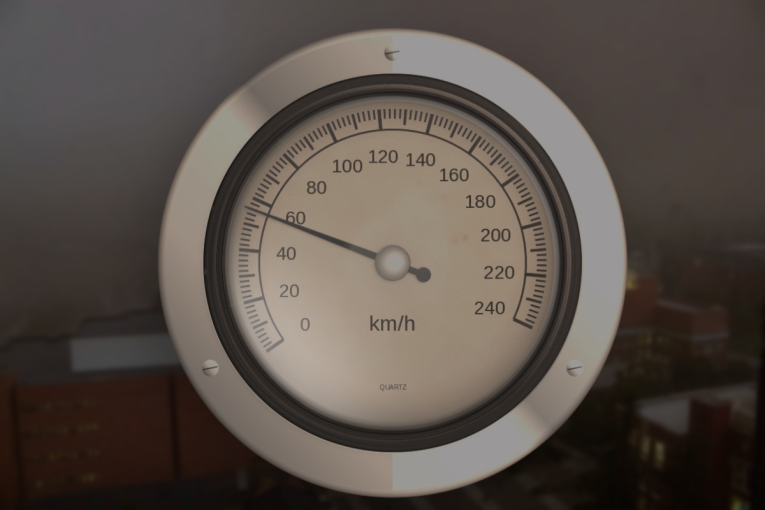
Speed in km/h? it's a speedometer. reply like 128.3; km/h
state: 56; km/h
